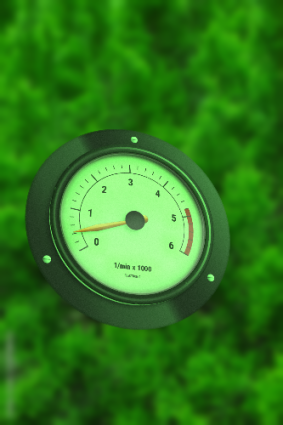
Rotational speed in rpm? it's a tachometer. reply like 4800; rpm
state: 400; rpm
